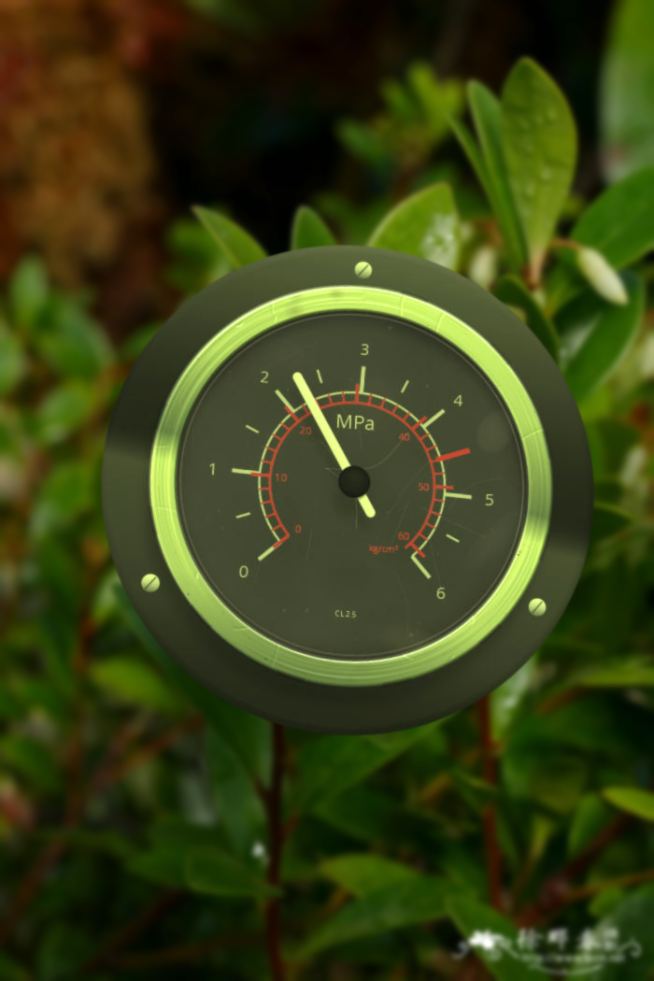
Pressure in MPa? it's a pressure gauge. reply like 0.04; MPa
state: 2.25; MPa
